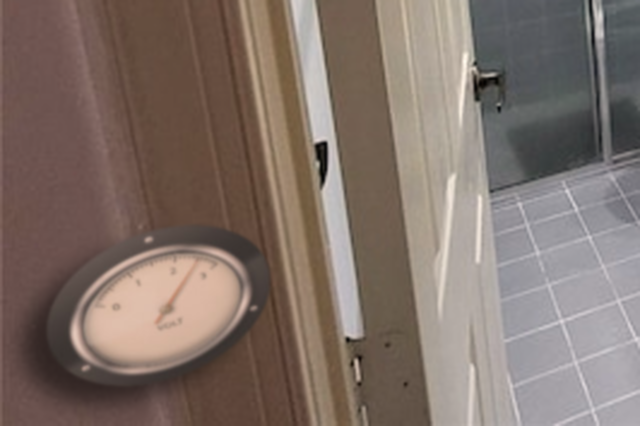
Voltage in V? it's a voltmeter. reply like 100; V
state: 2.5; V
